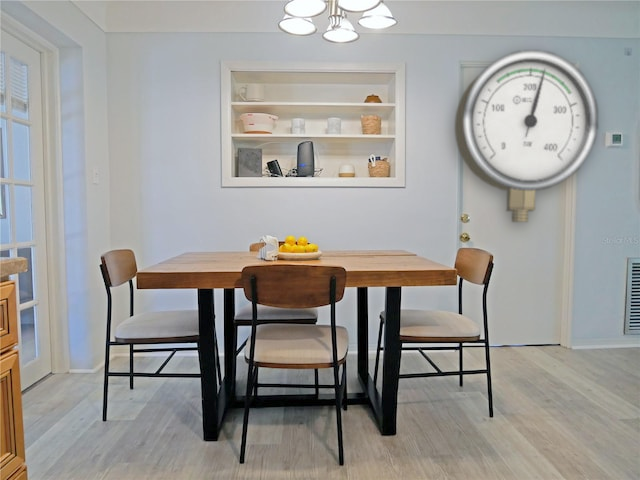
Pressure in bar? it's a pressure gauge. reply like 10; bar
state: 220; bar
